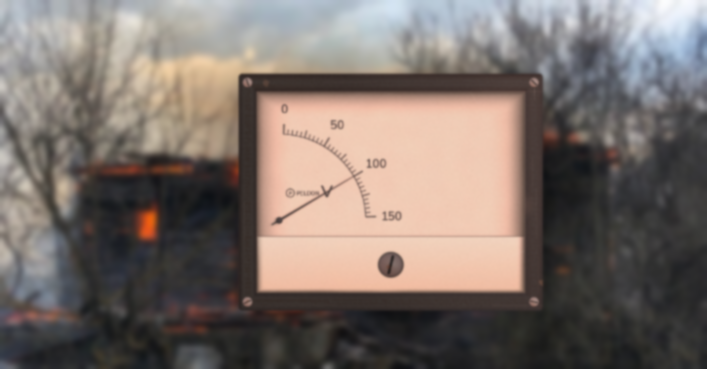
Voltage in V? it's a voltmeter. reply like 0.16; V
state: 100; V
